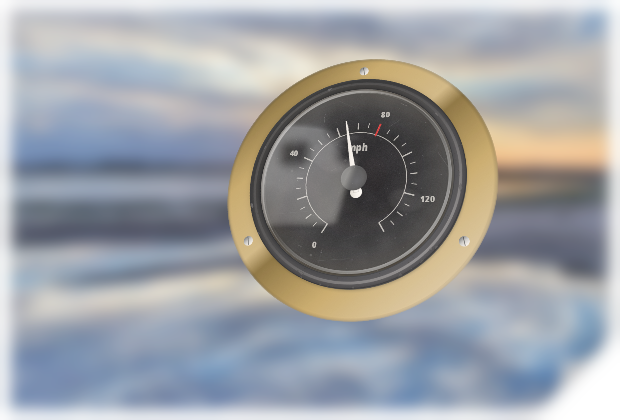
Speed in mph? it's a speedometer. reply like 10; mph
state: 65; mph
